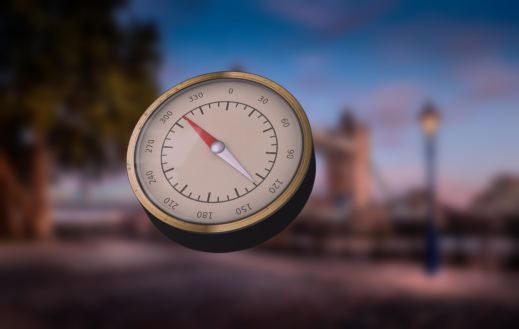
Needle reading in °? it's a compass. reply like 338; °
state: 310; °
